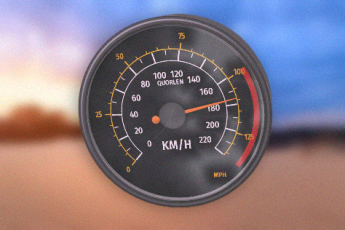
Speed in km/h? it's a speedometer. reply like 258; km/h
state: 175; km/h
